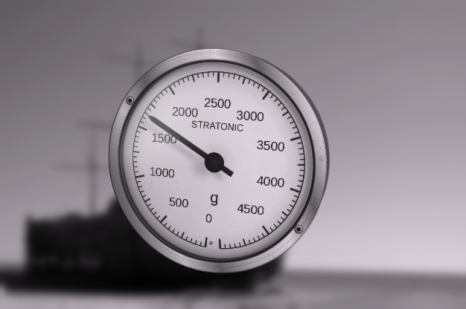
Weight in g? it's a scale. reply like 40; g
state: 1650; g
